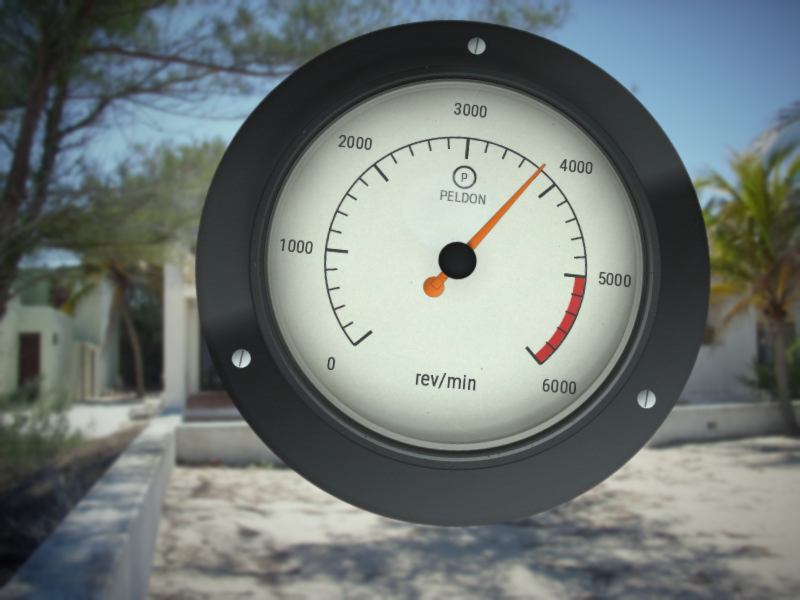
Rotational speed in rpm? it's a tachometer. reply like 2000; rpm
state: 3800; rpm
